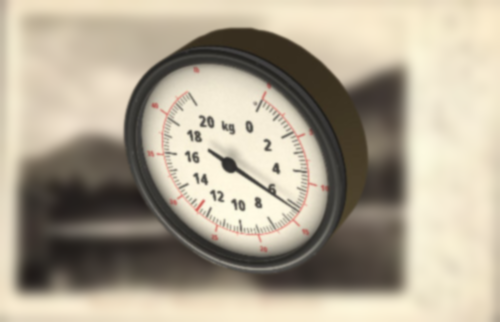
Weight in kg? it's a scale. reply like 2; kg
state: 6; kg
